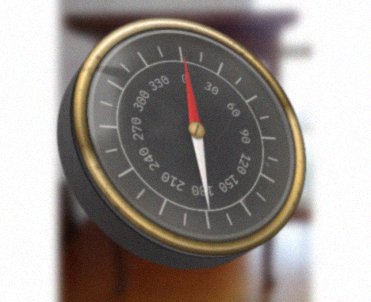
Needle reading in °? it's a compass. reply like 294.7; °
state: 0; °
